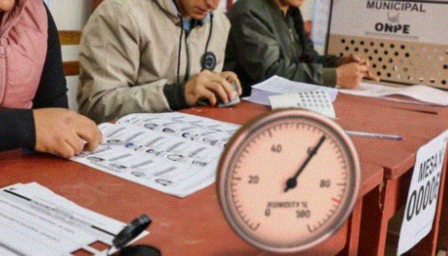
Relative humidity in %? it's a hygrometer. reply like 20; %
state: 60; %
